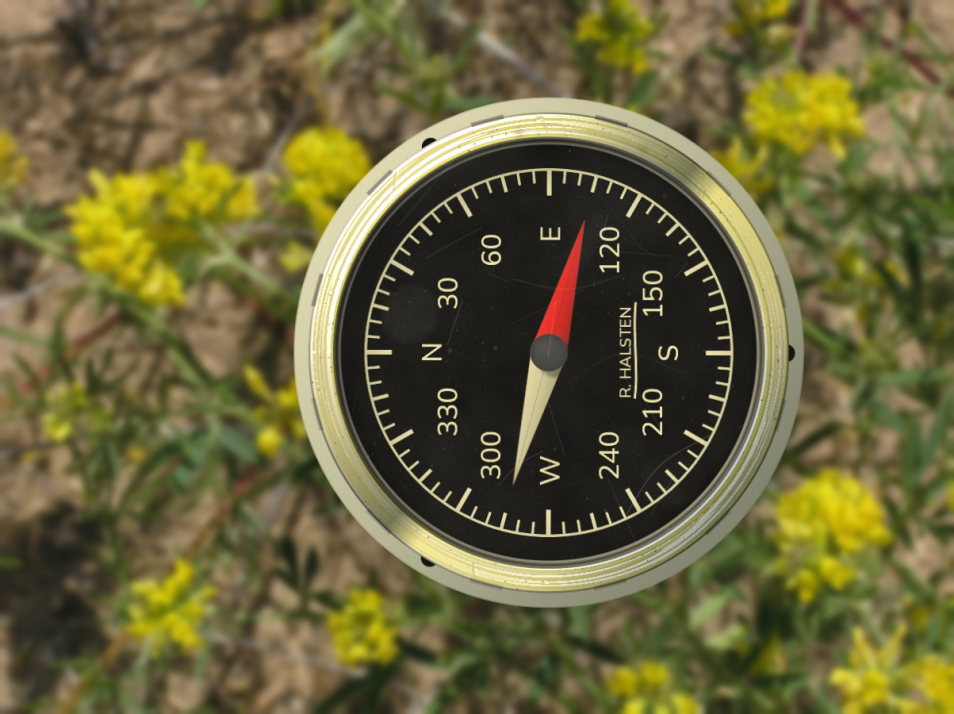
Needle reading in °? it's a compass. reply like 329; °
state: 105; °
